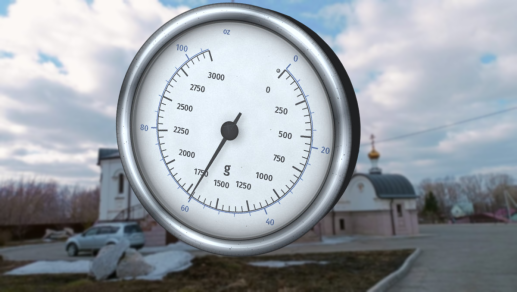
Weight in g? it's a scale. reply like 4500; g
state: 1700; g
